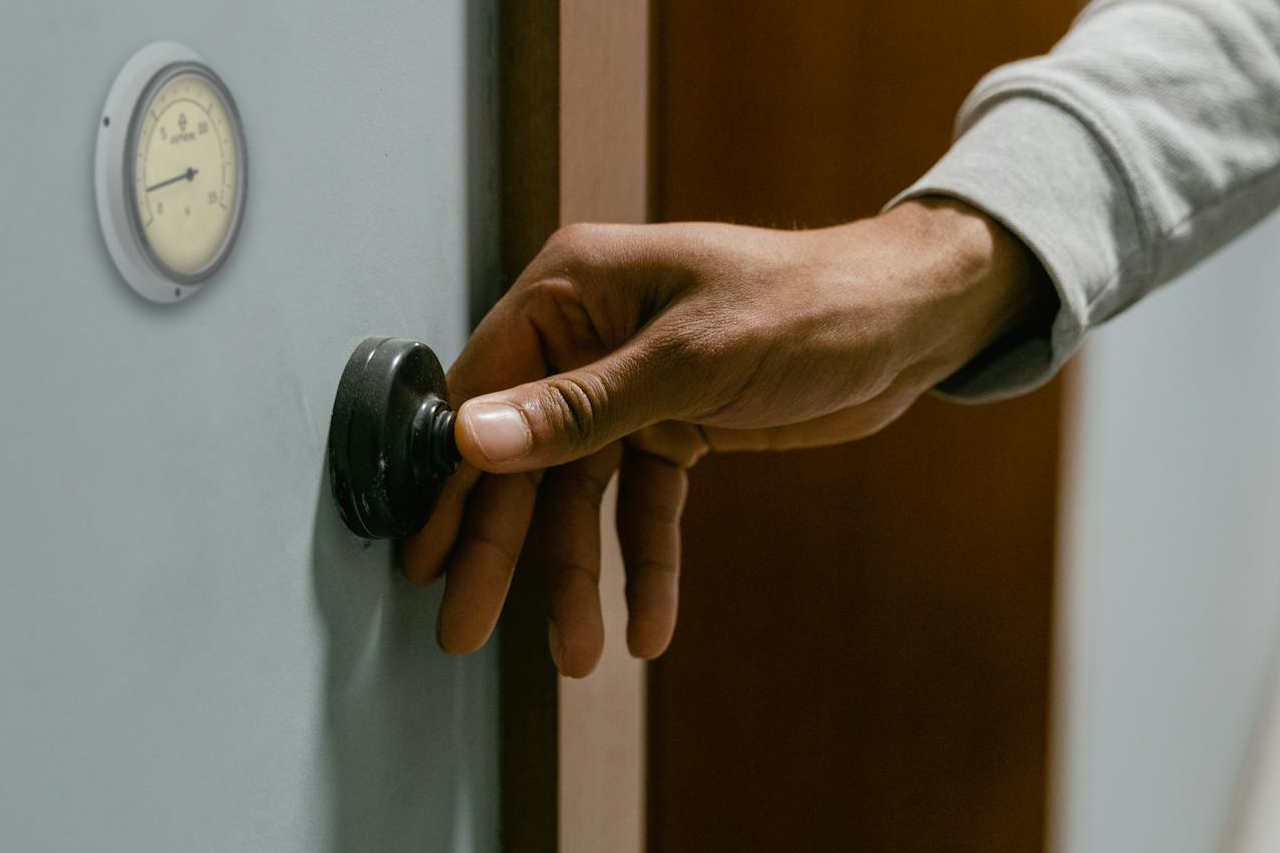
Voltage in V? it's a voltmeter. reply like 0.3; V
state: 1.5; V
